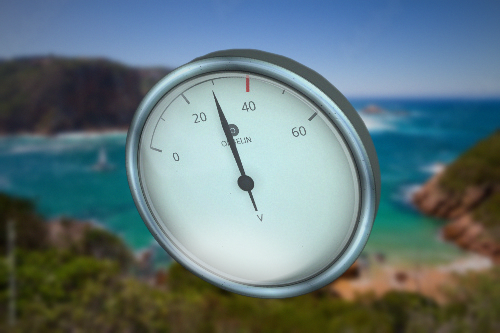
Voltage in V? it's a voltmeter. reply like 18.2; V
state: 30; V
